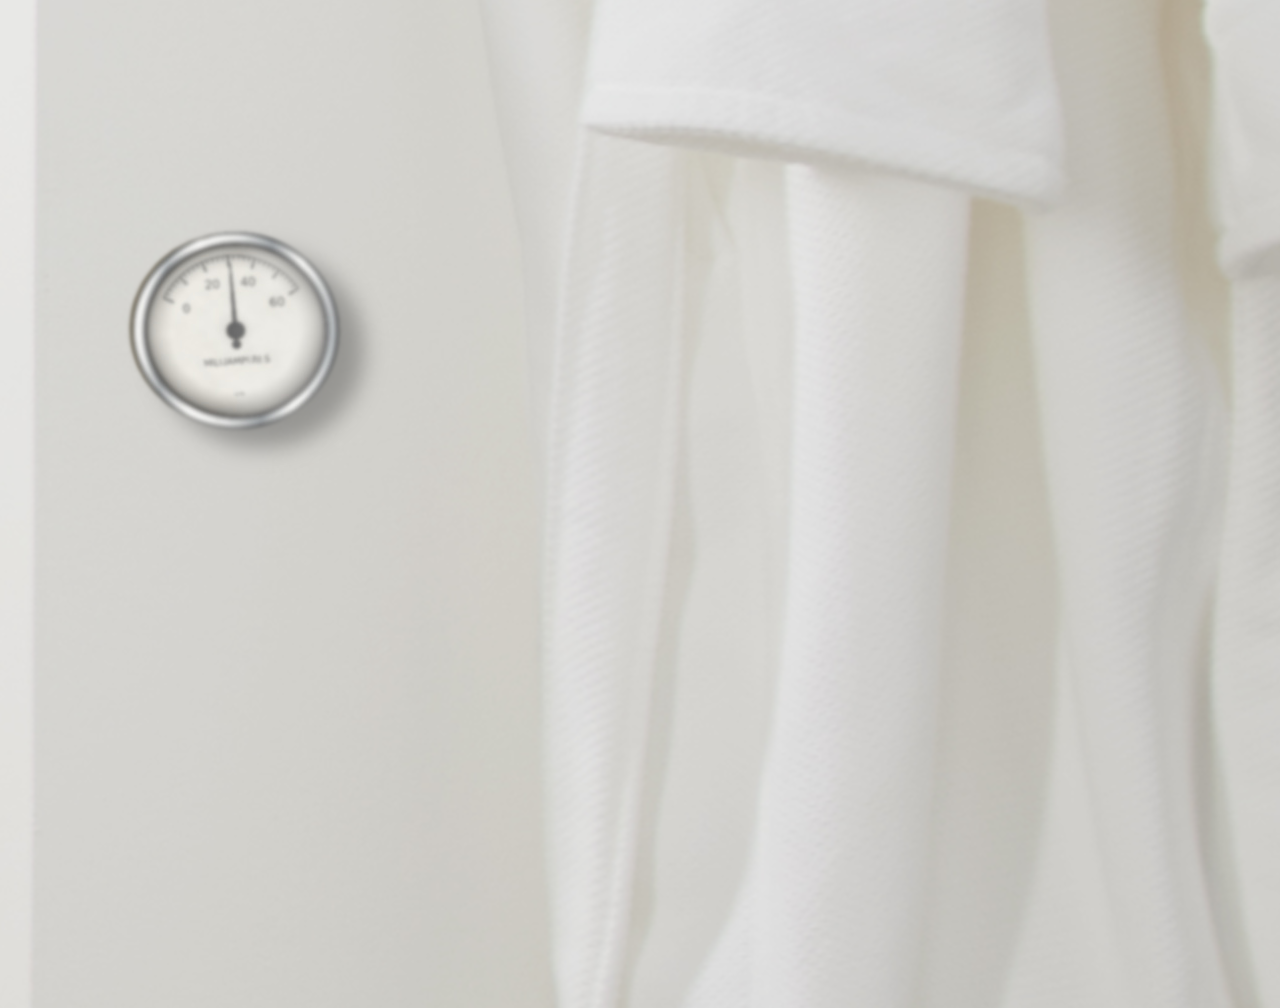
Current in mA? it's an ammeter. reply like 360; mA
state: 30; mA
